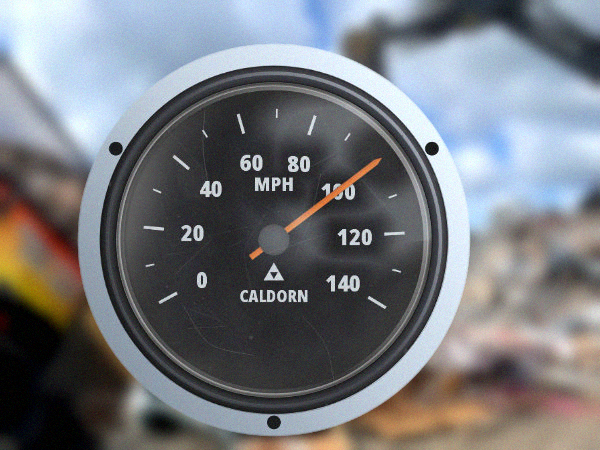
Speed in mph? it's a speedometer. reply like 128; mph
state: 100; mph
